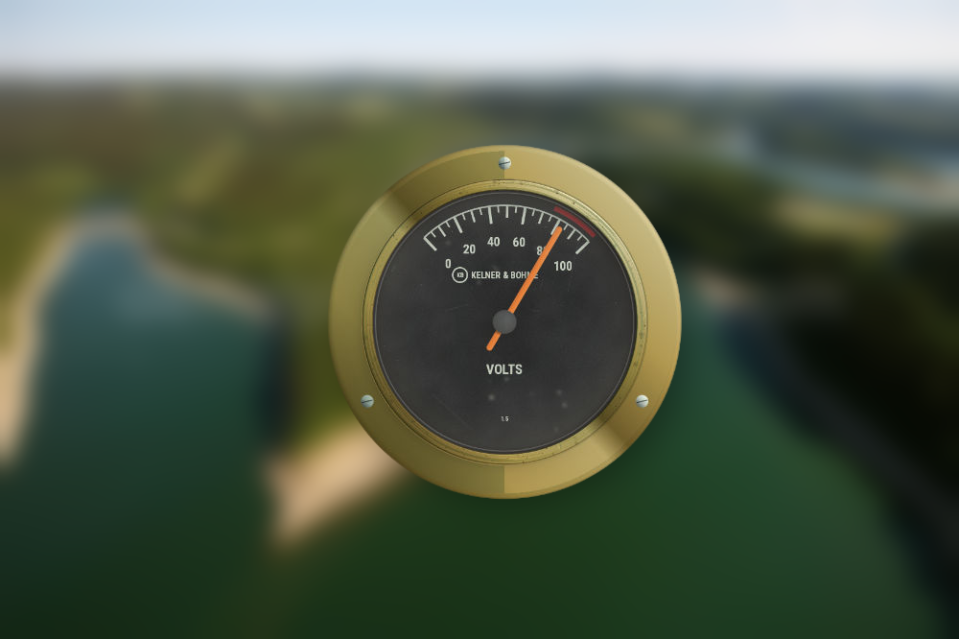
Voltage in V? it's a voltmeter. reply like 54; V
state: 82.5; V
